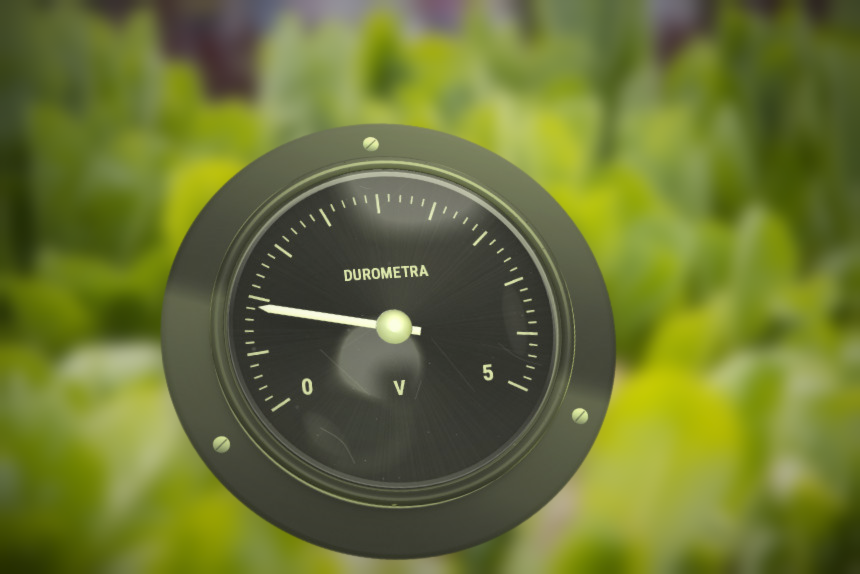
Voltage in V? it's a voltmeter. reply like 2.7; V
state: 0.9; V
